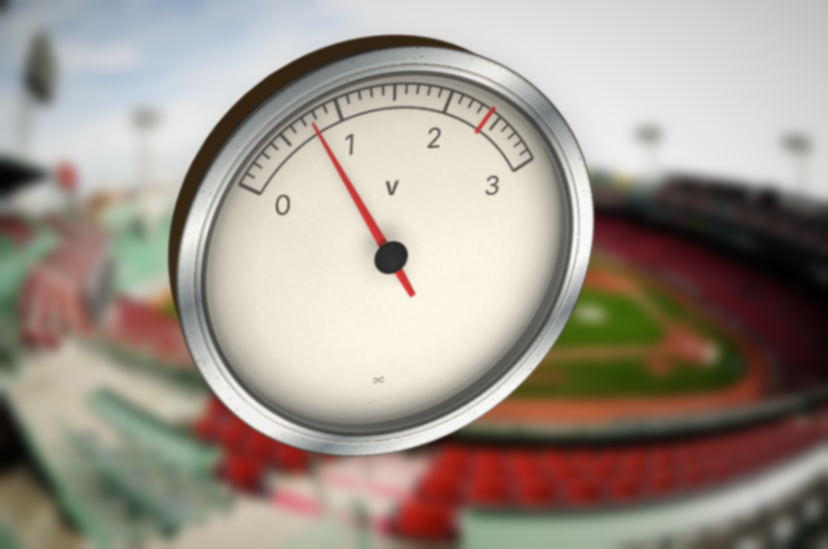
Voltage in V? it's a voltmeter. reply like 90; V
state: 0.75; V
